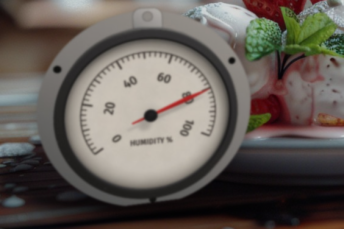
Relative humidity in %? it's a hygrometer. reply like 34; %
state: 80; %
